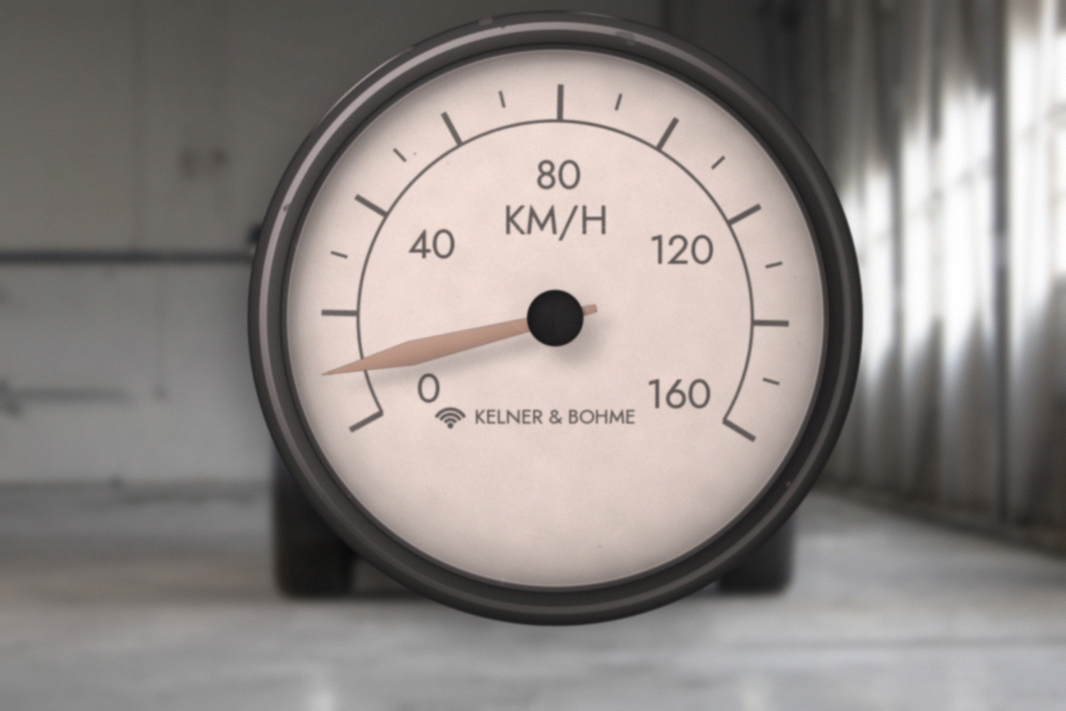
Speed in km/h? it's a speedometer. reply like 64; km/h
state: 10; km/h
